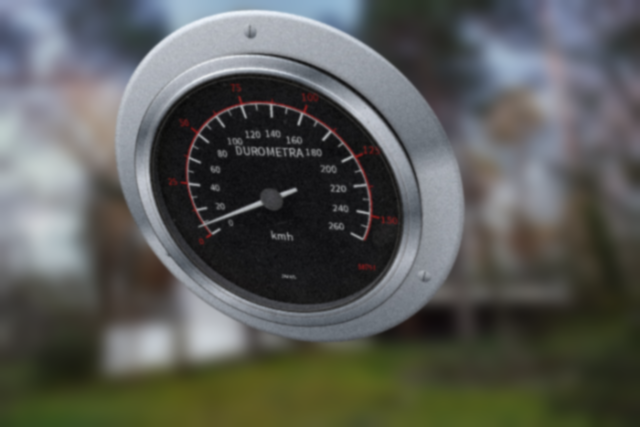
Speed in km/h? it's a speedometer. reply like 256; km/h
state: 10; km/h
